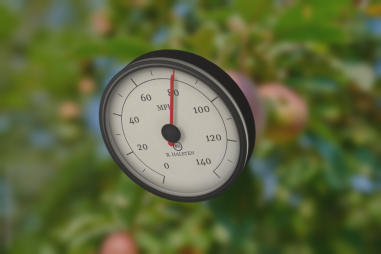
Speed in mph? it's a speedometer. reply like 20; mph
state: 80; mph
